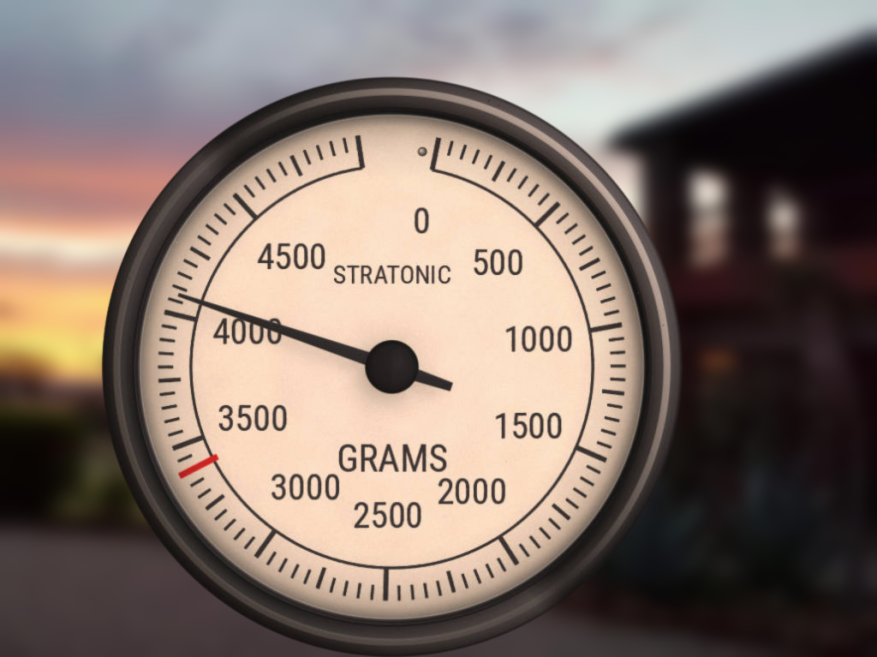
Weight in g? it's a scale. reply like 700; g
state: 4075; g
